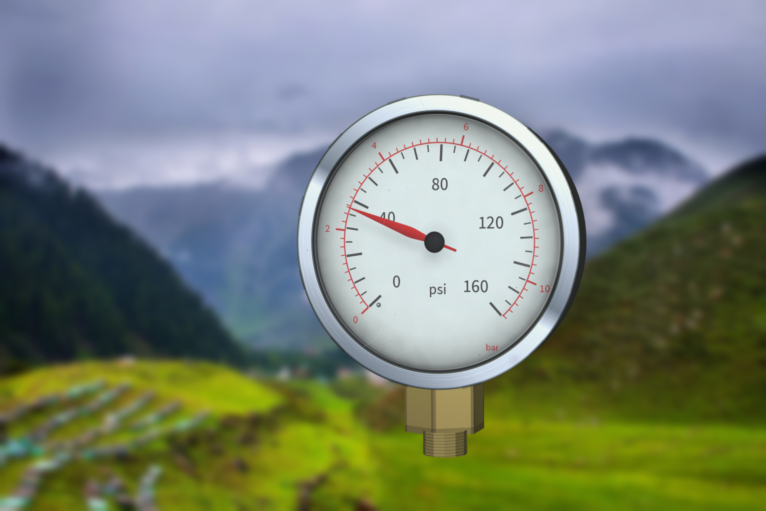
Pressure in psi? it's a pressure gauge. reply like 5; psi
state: 37.5; psi
